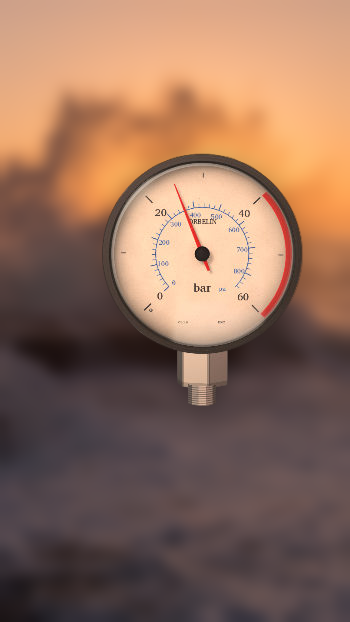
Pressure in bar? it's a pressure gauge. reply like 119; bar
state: 25; bar
